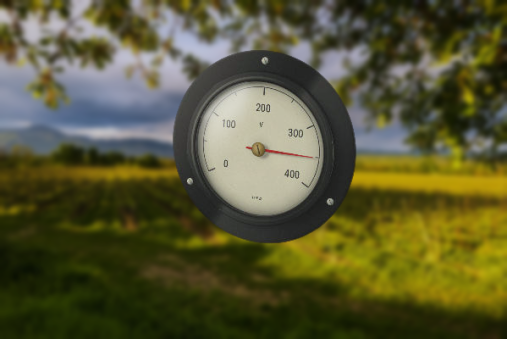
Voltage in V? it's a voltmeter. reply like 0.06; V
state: 350; V
